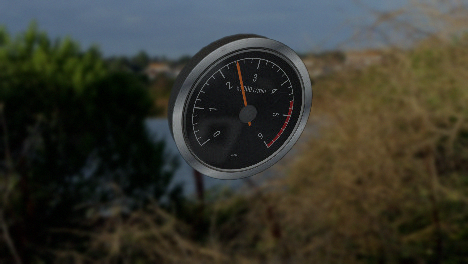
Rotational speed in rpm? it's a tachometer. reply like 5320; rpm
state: 2400; rpm
